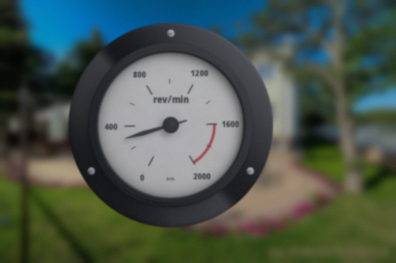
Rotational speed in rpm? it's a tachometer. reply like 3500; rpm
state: 300; rpm
